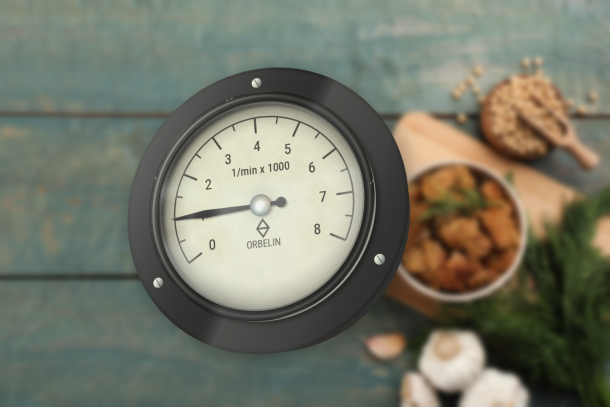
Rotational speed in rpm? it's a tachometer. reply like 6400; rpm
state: 1000; rpm
